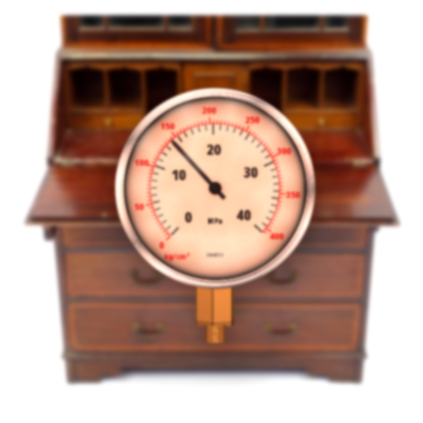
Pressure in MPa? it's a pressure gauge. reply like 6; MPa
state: 14; MPa
